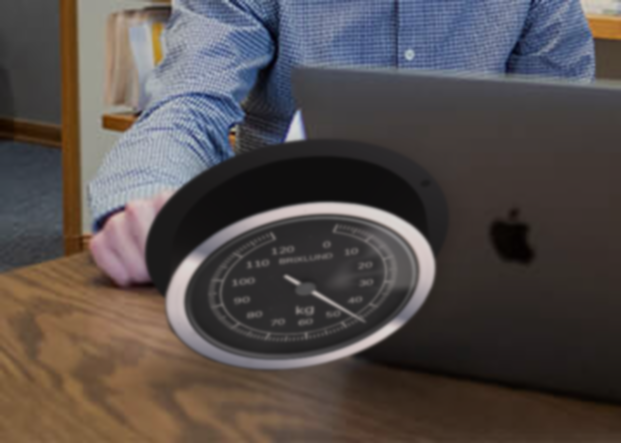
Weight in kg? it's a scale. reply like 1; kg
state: 45; kg
